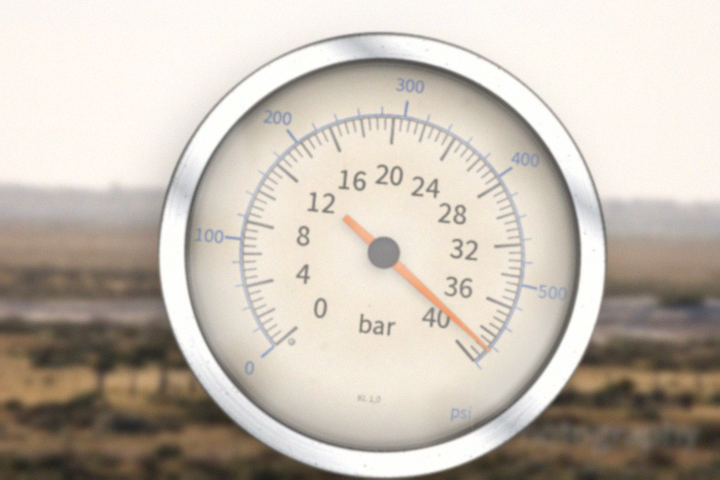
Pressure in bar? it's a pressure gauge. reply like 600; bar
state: 39; bar
